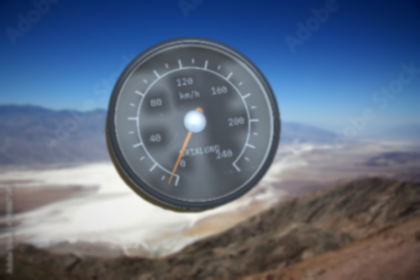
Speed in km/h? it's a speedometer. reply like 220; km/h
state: 5; km/h
